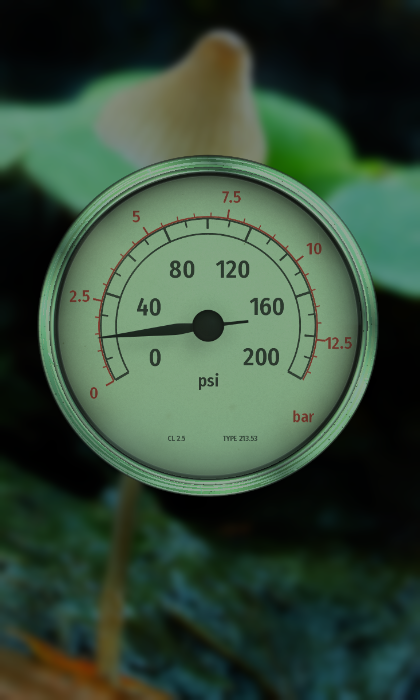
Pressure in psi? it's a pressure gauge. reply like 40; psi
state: 20; psi
